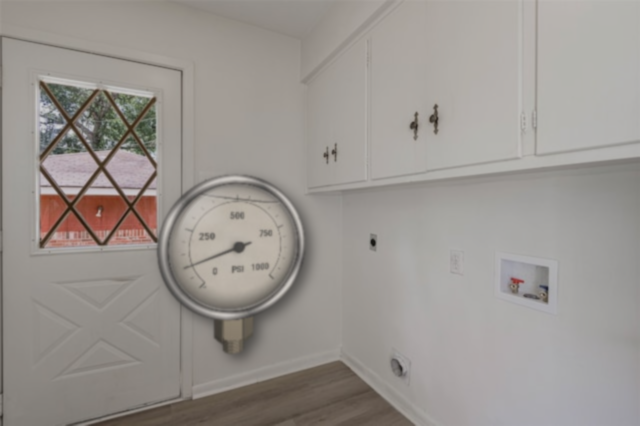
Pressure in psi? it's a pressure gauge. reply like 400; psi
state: 100; psi
